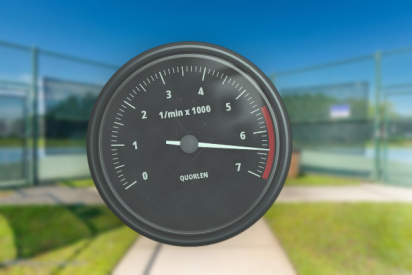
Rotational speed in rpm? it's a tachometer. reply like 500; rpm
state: 6400; rpm
